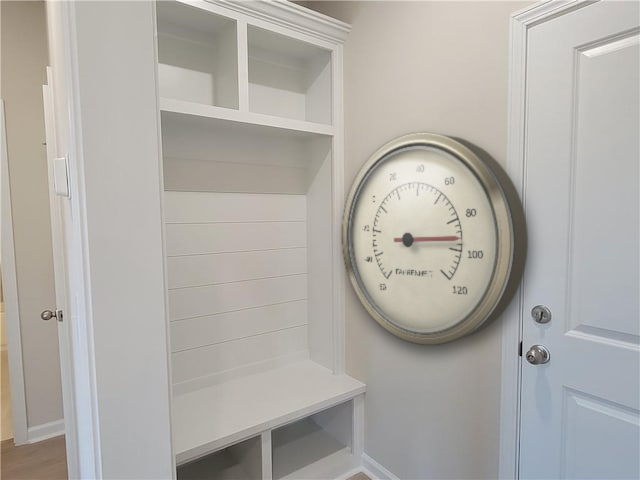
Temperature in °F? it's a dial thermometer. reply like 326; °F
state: 92; °F
